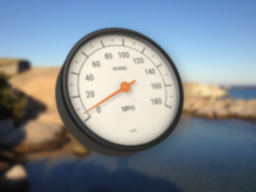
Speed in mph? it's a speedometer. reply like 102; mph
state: 5; mph
